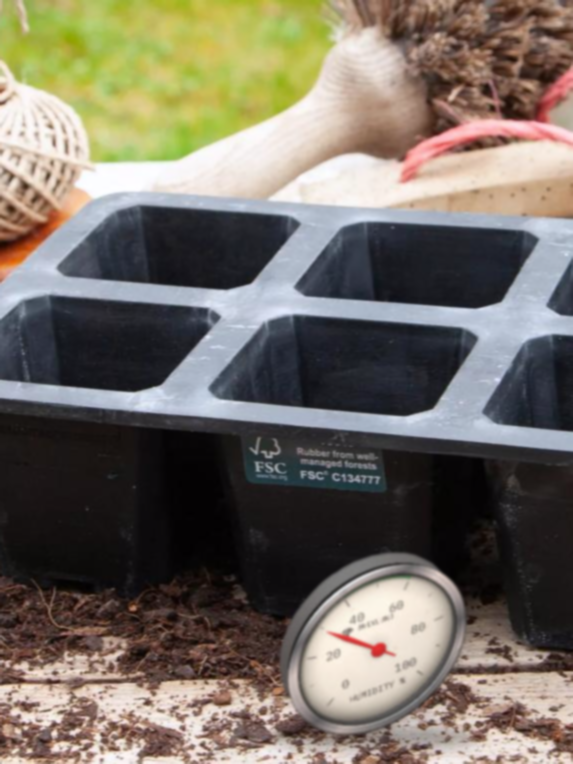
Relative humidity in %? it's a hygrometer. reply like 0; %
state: 30; %
